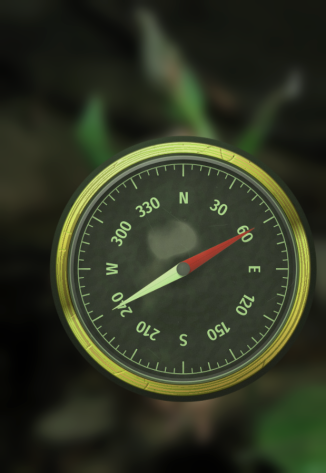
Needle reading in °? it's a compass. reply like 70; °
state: 60; °
